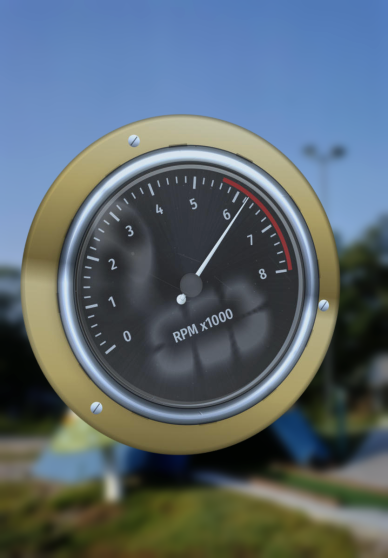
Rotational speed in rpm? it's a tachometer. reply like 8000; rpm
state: 6200; rpm
